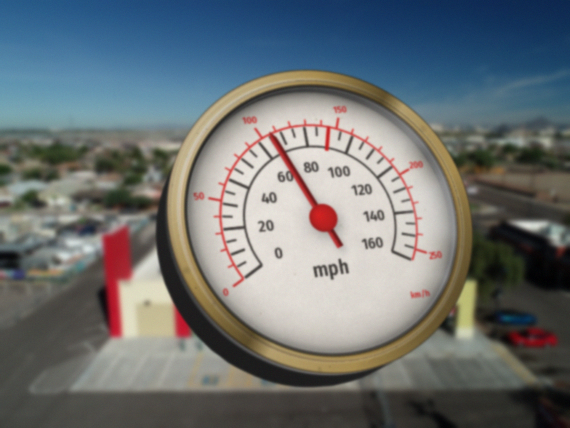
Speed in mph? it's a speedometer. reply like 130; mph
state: 65; mph
